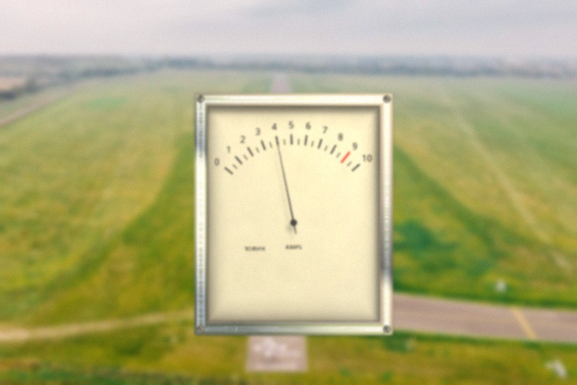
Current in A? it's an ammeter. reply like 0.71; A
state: 4; A
